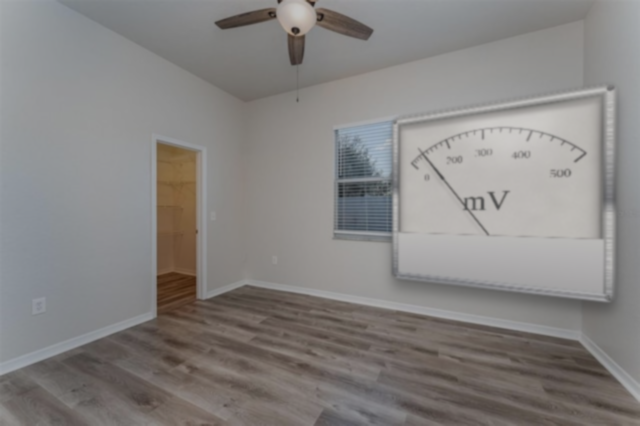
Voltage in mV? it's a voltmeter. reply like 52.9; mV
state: 100; mV
